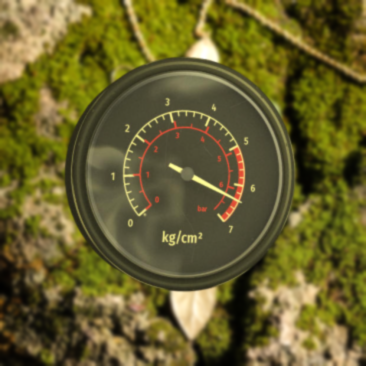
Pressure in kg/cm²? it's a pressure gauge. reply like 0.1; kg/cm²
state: 6.4; kg/cm²
